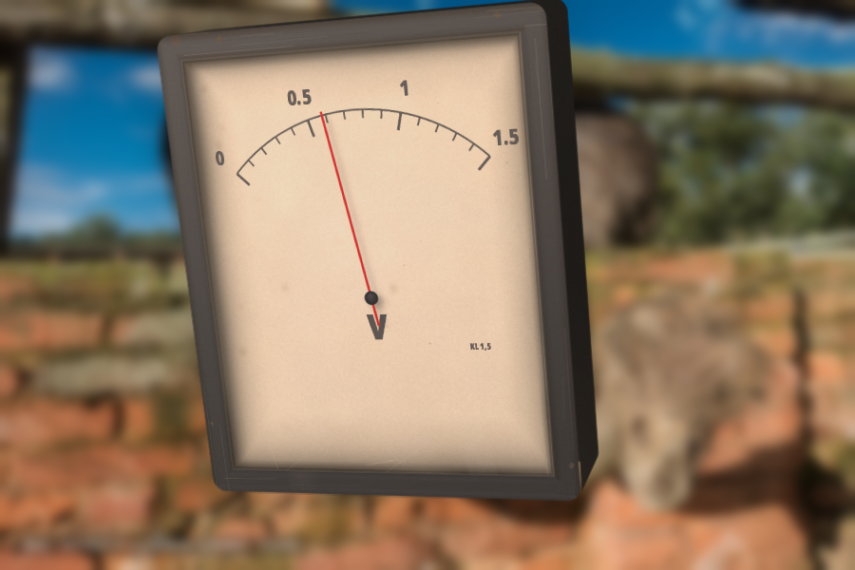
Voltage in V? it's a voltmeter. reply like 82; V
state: 0.6; V
